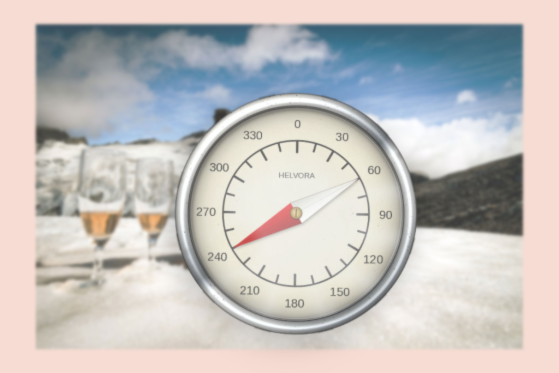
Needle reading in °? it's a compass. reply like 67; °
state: 240; °
